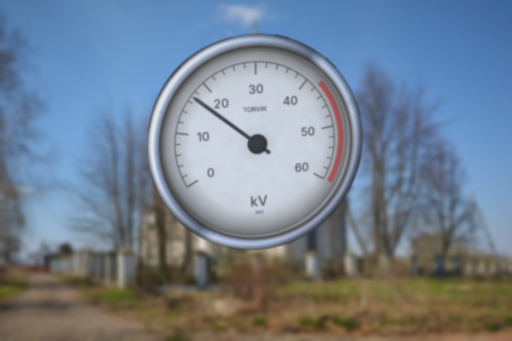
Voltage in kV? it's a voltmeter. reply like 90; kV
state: 17; kV
